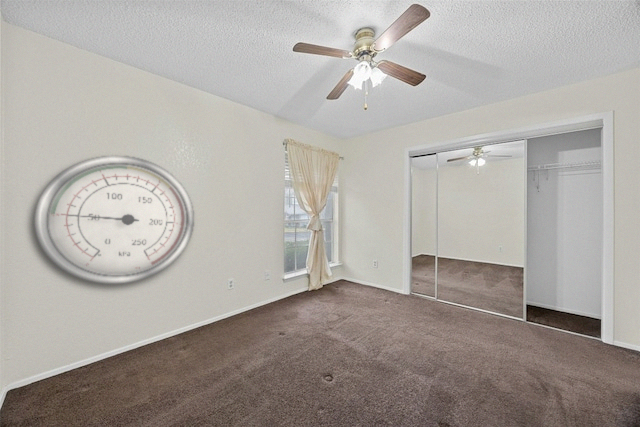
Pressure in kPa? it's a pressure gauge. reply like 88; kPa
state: 50; kPa
